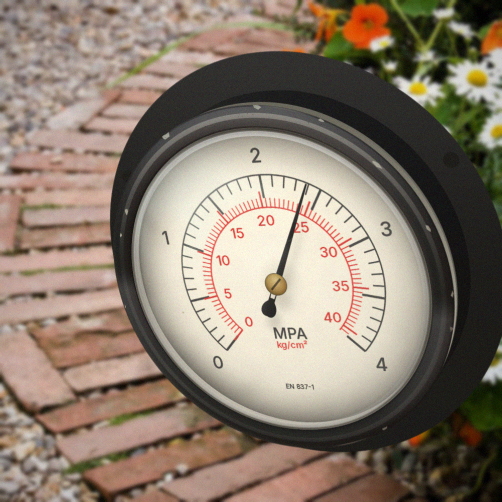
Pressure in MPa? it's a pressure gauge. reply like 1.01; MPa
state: 2.4; MPa
